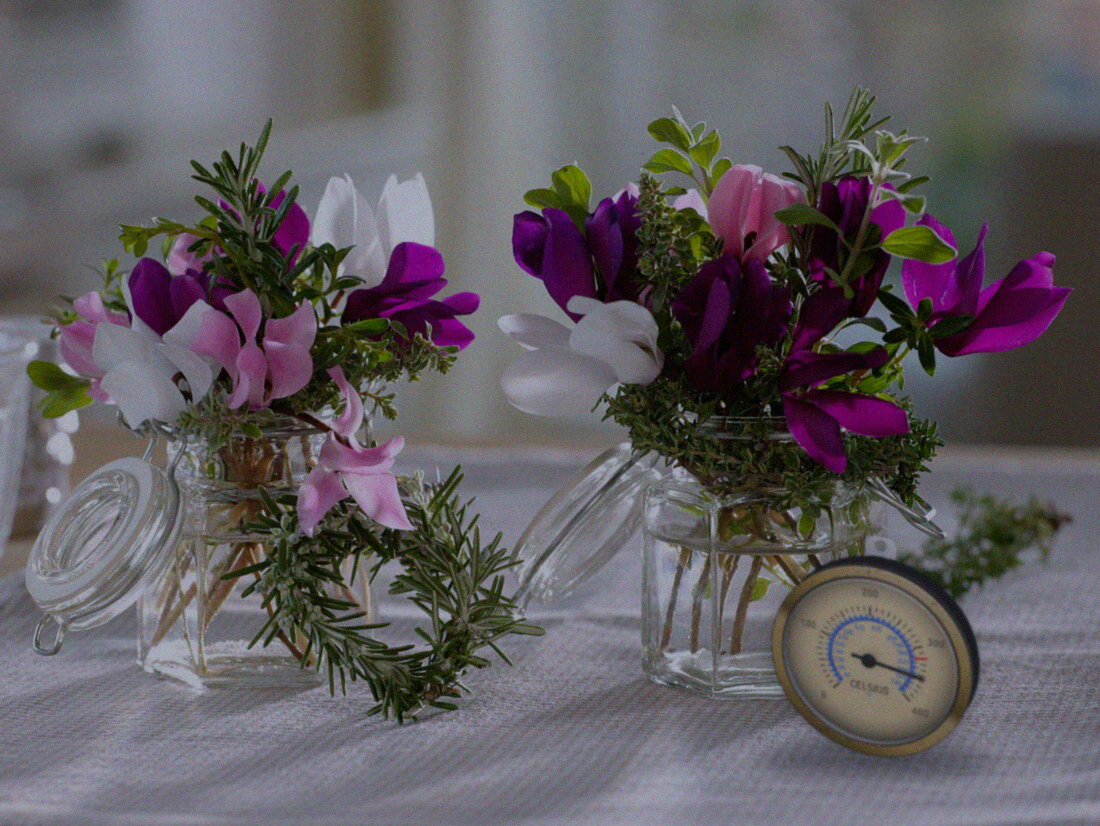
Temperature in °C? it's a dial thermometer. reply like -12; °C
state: 350; °C
